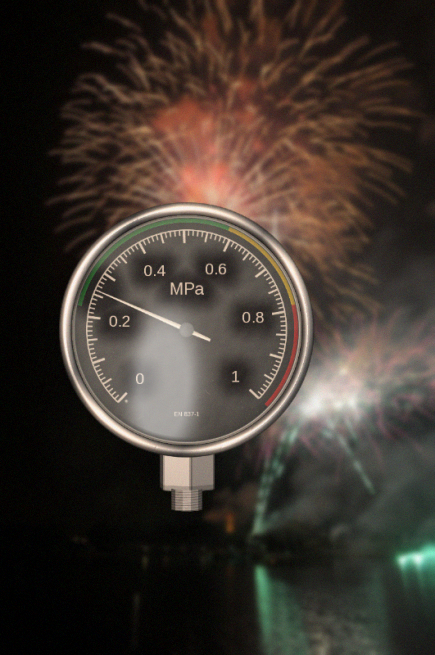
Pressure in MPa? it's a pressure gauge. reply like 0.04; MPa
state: 0.26; MPa
